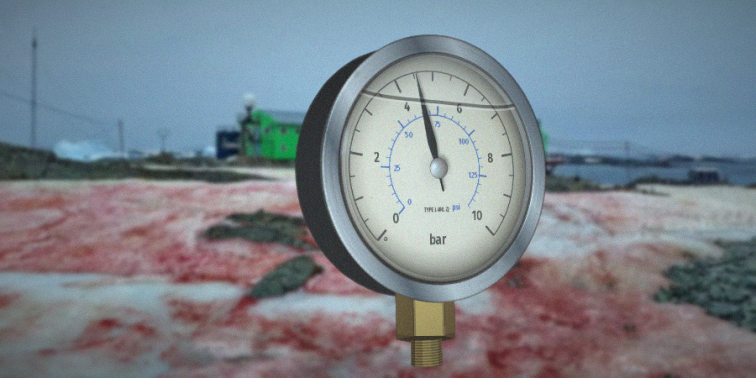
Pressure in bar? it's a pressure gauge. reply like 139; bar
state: 4.5; bar
